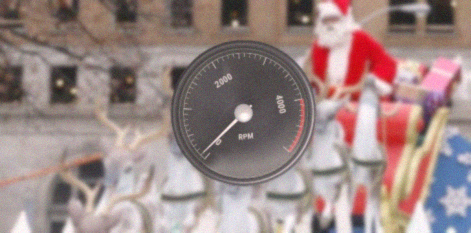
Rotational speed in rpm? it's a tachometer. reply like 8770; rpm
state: 100; rpm
